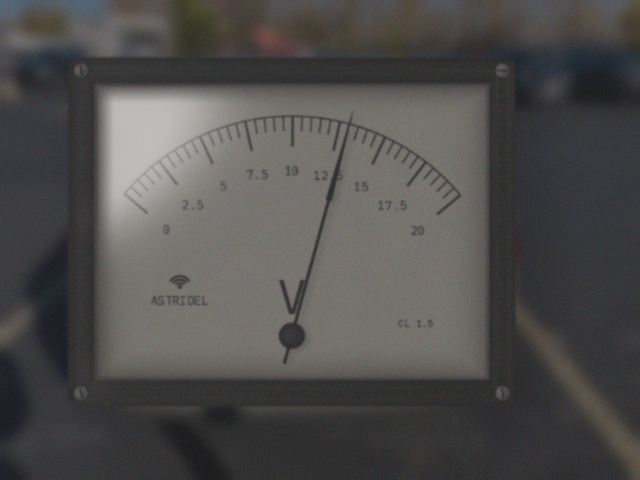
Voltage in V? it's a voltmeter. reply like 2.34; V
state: 13; V
